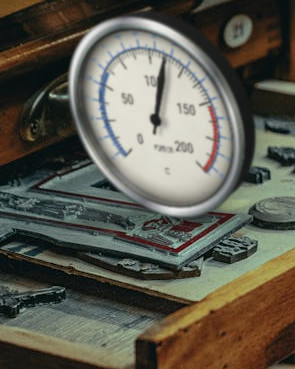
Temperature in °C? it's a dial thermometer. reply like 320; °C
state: 112.5; °C
